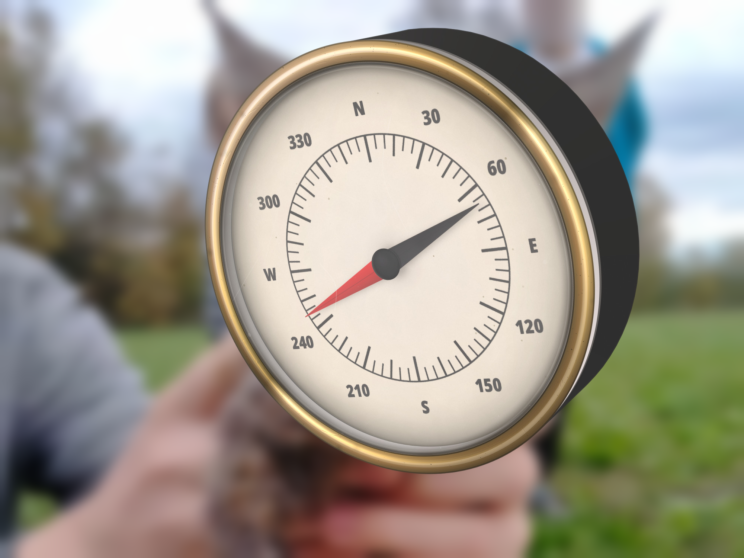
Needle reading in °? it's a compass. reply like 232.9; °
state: 247.5; °
